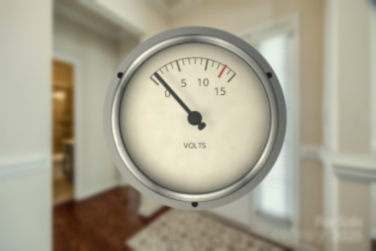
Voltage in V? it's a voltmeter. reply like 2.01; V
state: 1; V
